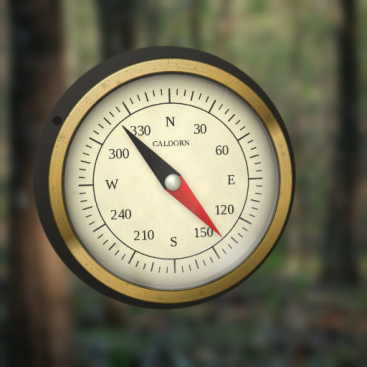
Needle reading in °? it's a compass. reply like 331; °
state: 140; °
